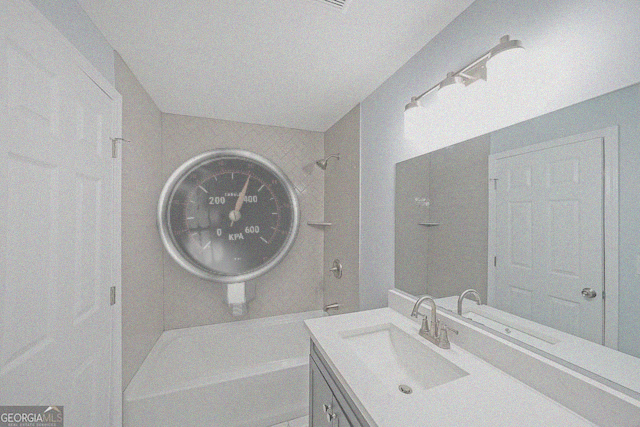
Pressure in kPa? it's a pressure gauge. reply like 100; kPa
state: 350; kPa
